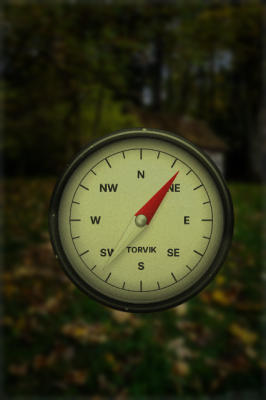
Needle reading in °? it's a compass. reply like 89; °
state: 37.5; °
